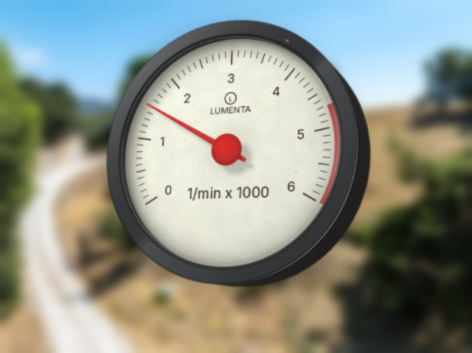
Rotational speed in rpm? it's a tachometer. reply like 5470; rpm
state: 1500; rpm
